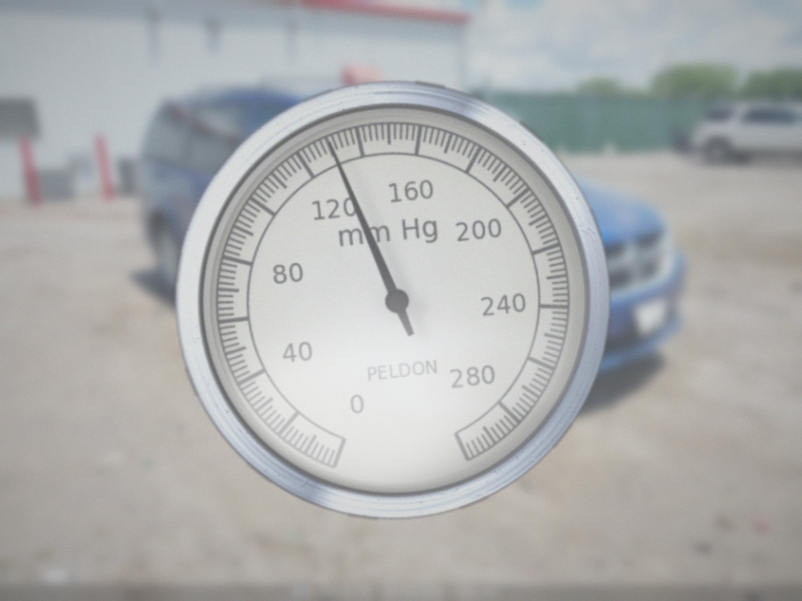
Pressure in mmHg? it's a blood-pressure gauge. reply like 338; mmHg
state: 130; mmHg
